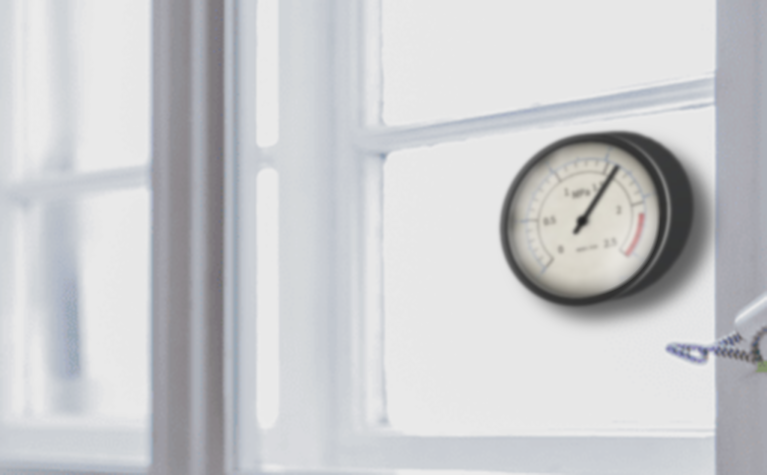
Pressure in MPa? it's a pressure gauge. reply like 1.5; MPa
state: 1.6; MPa
